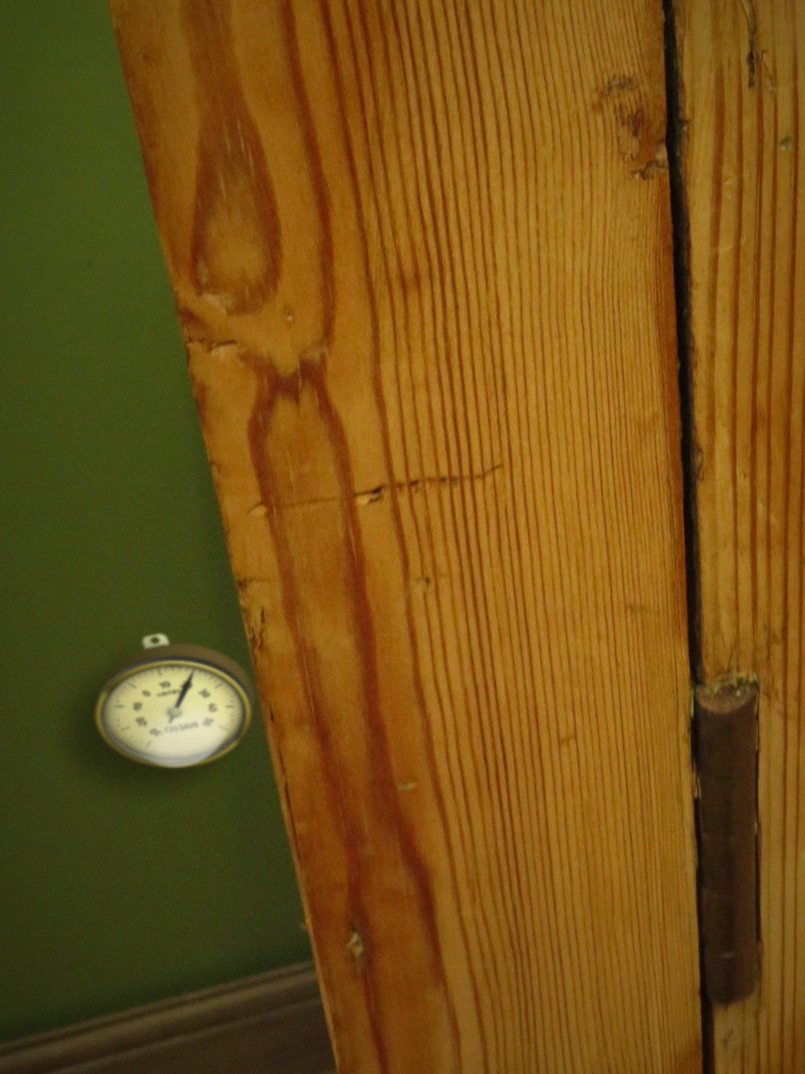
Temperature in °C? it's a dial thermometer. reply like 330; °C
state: 20; °C
